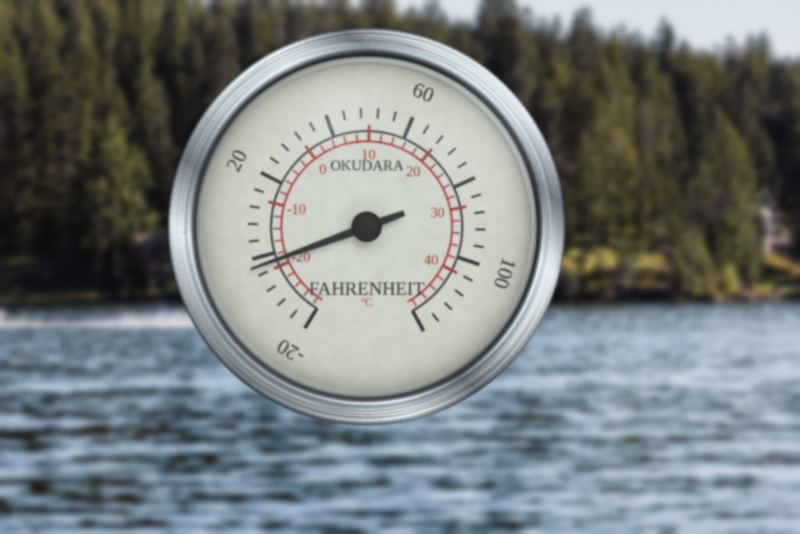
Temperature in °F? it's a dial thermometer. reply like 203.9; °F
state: -2; °F
